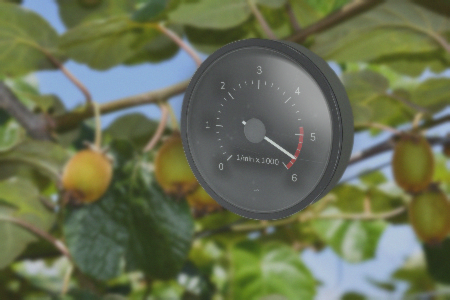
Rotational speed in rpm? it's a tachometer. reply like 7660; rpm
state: 5600; rpm
